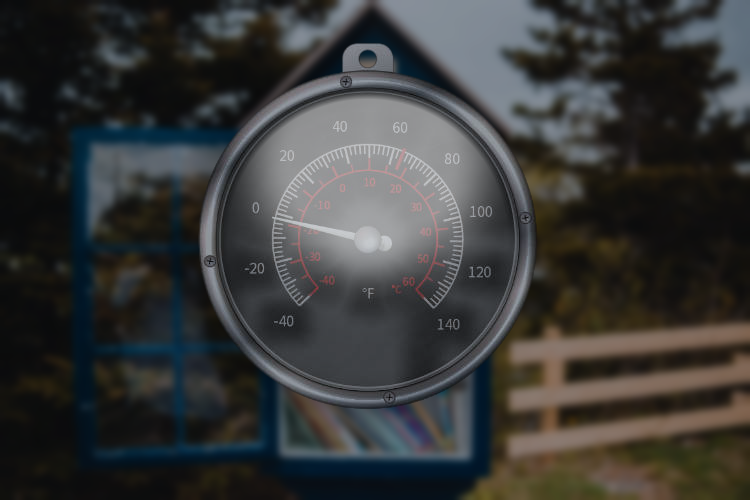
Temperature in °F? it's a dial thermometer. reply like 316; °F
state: -2; °F
